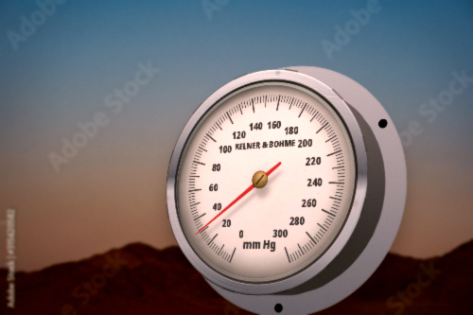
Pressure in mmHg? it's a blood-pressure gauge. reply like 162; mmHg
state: 30; mmHg
